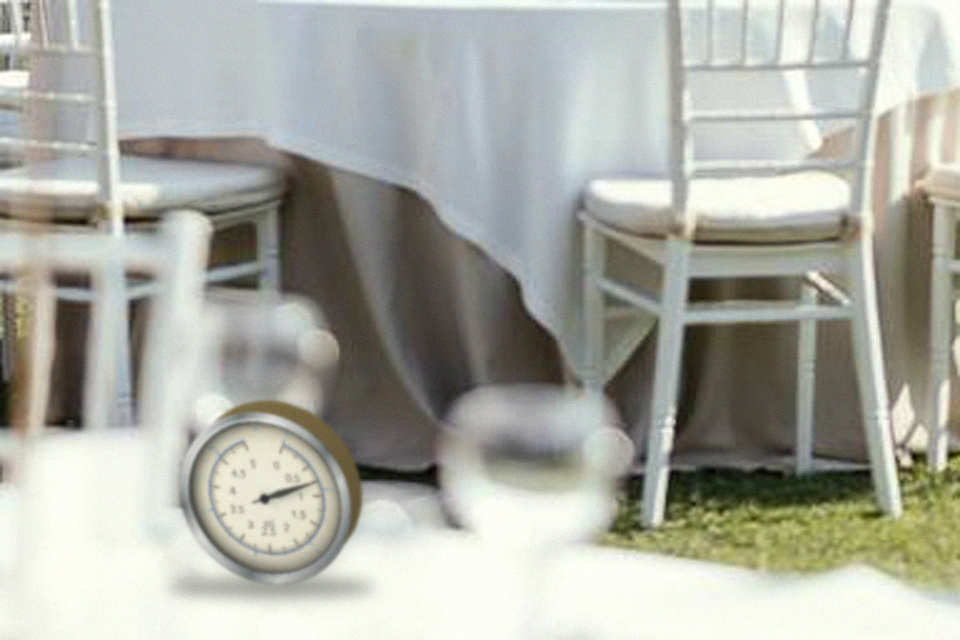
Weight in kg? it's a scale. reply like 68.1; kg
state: 0.75; kg
